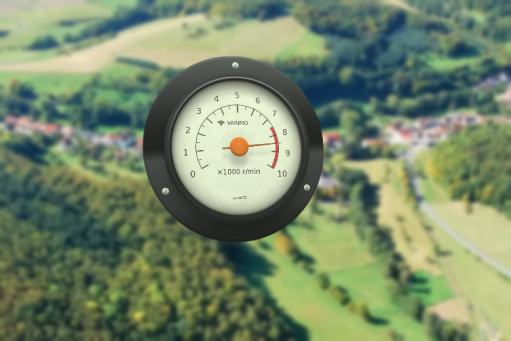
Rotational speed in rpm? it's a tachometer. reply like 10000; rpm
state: 8500; rpm
